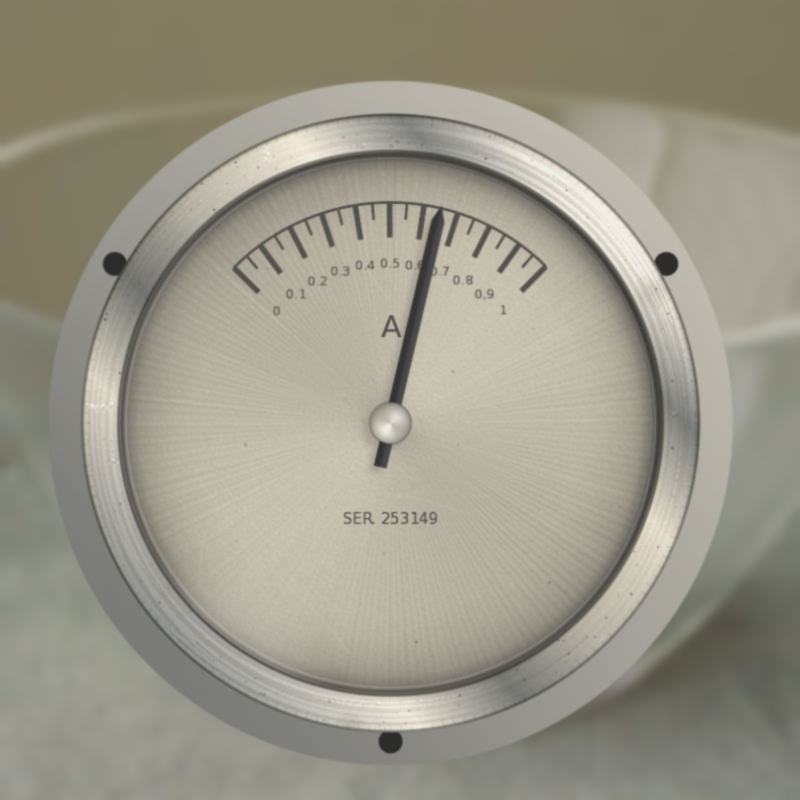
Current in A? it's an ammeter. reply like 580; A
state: 0.65; A
